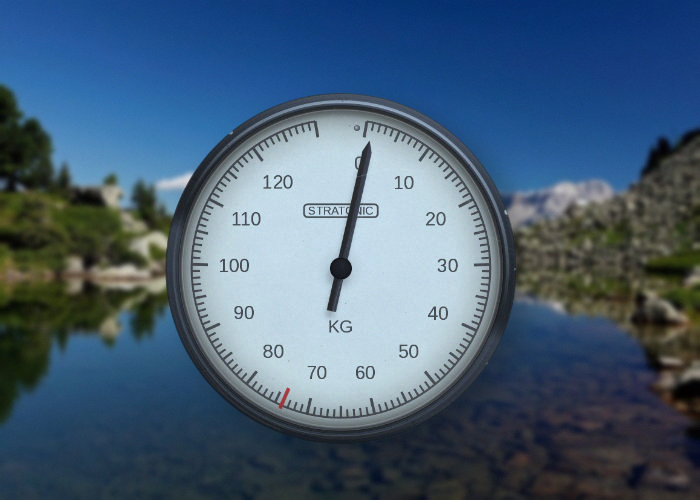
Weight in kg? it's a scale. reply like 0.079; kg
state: 1; kg
